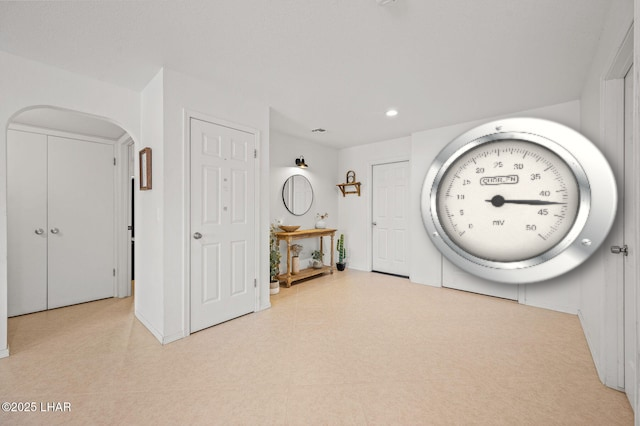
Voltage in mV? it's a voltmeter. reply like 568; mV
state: 42.5; mV
